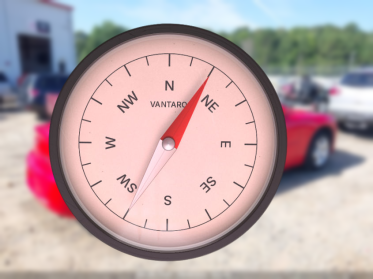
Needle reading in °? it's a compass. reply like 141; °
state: 30; °
